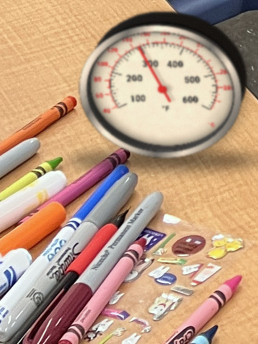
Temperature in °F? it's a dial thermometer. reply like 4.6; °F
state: 300; °F
